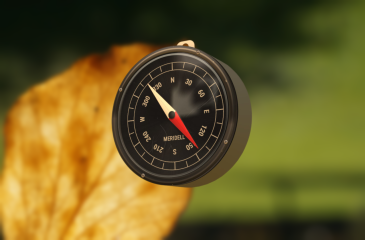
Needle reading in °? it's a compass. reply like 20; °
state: 142.5; °
